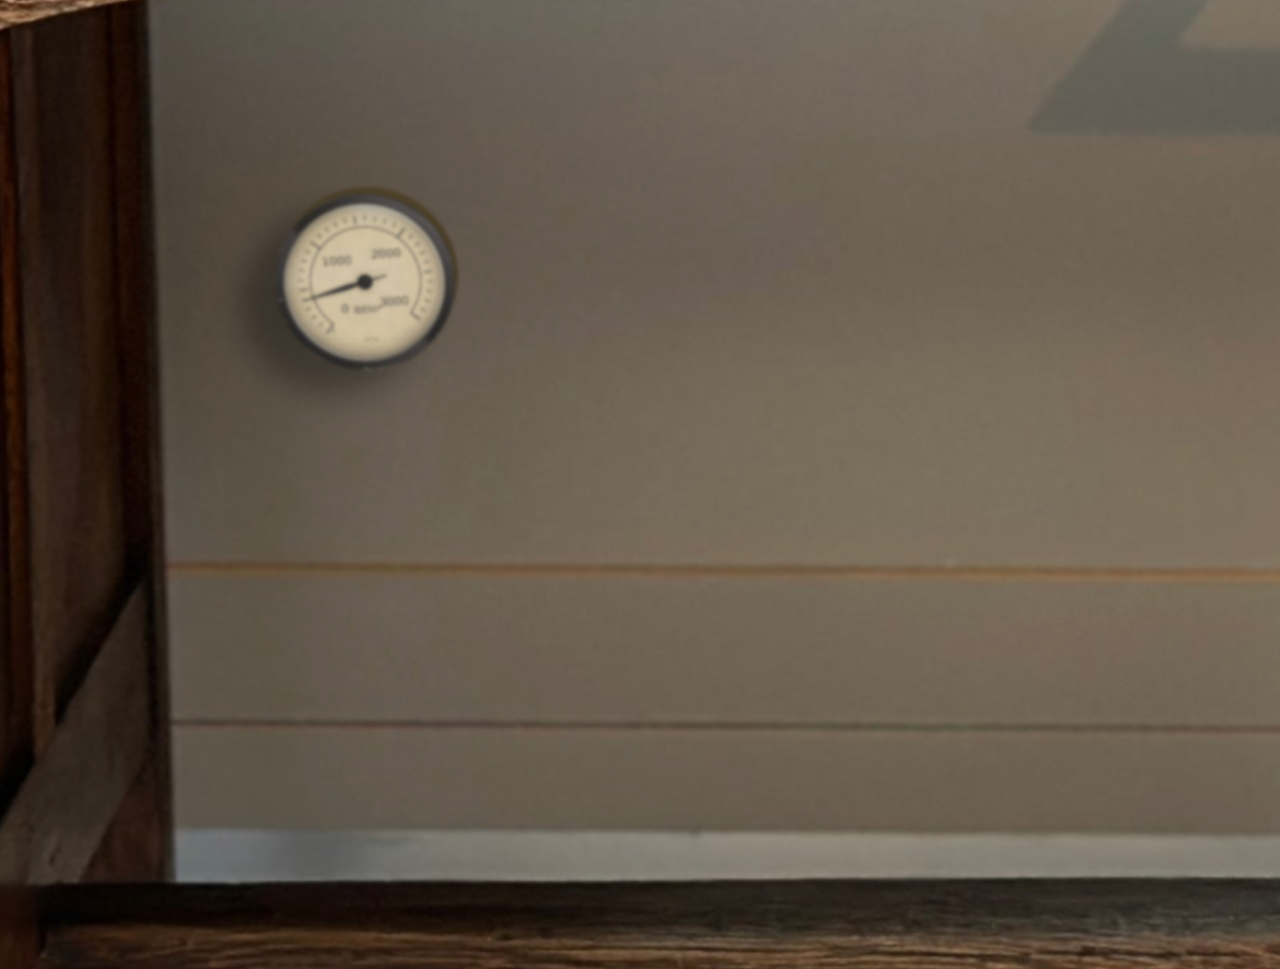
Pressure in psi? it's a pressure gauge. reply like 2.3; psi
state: 400; psi
